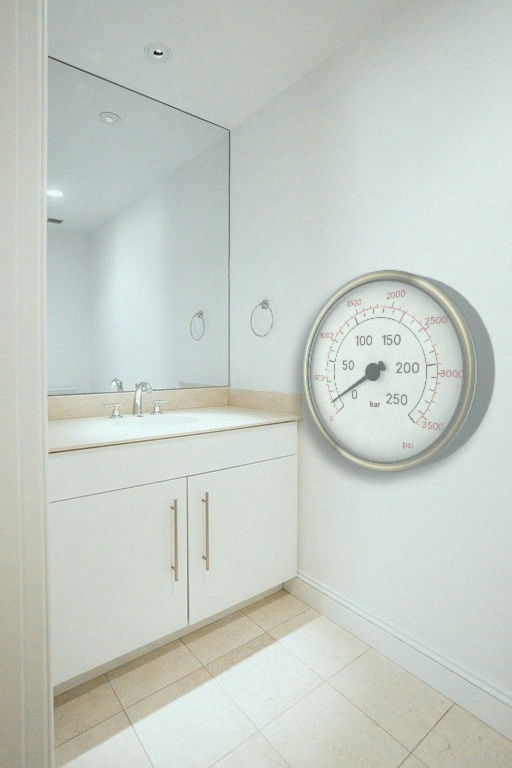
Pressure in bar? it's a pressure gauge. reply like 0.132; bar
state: 10; bar
